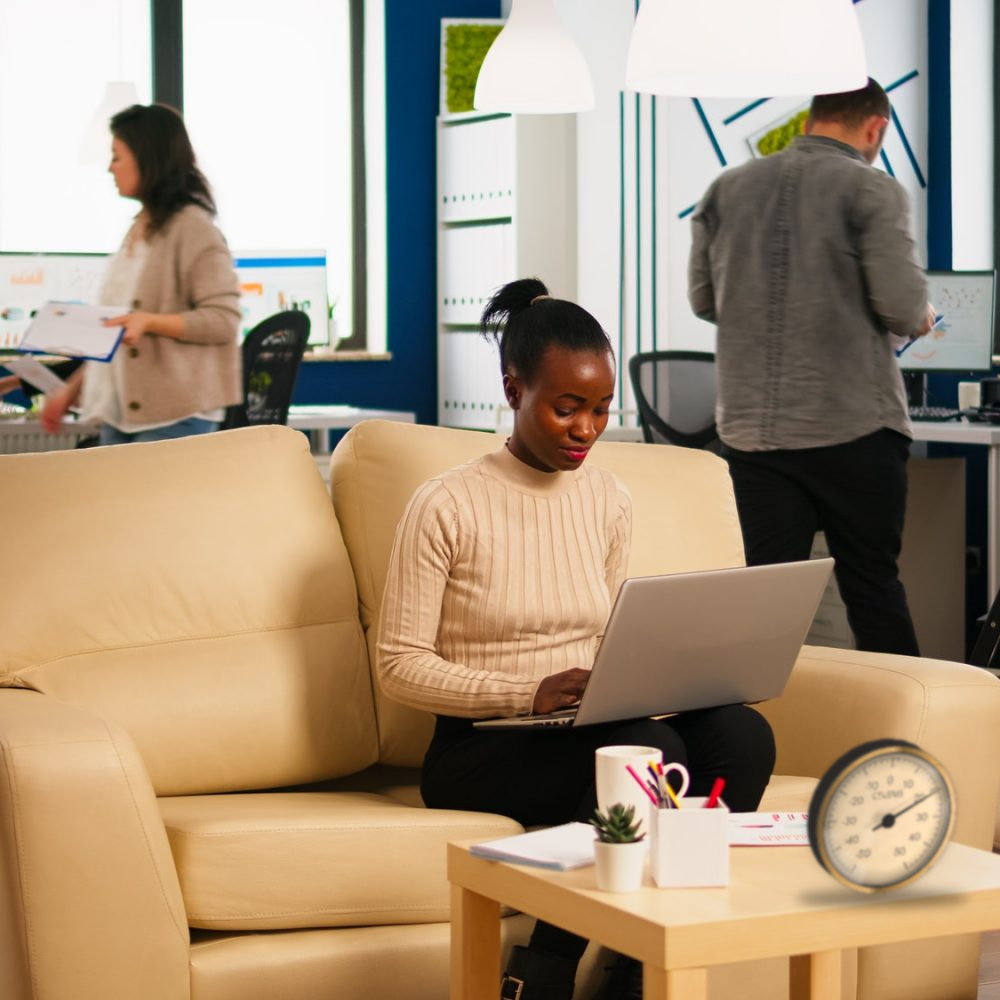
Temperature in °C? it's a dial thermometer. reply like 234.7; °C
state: 20; °C
